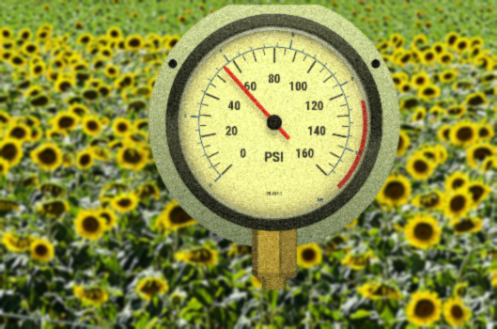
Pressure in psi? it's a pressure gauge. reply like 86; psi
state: 55; psi
